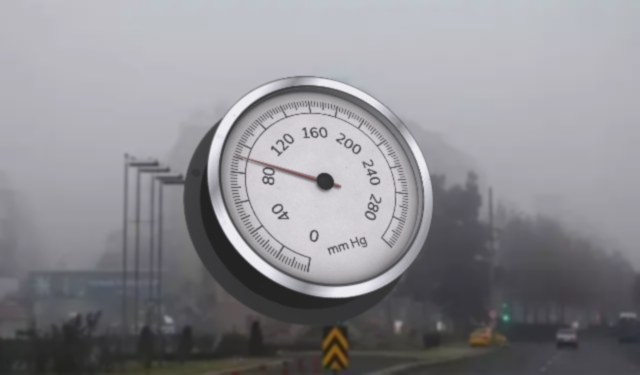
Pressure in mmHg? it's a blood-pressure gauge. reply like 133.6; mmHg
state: 90; mmHg
